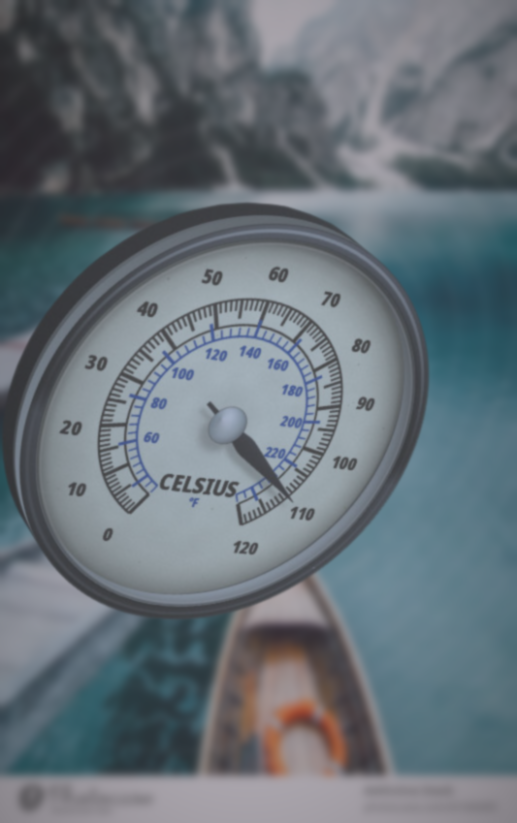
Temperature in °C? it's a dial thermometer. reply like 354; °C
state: 110; °C
